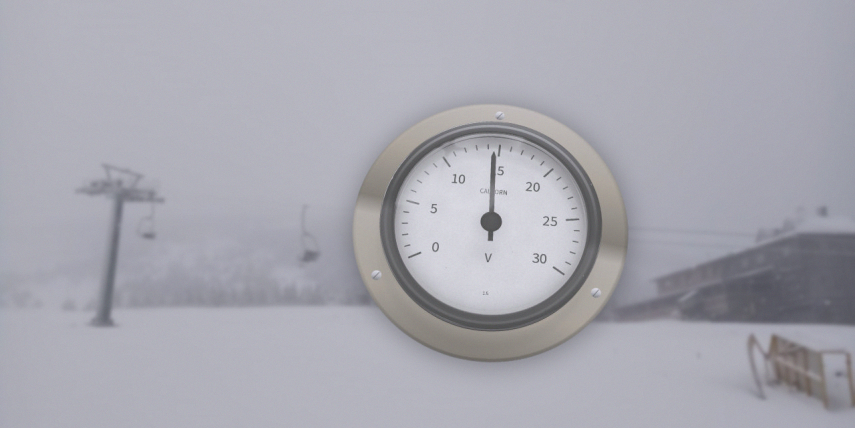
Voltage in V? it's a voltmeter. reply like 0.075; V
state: 14.5; V
